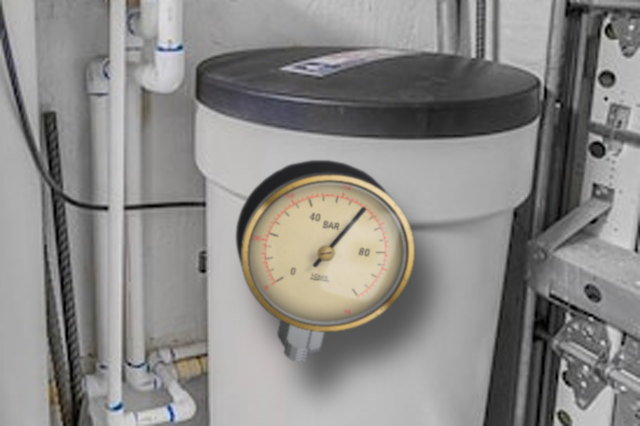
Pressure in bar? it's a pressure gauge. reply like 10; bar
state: 60; bar
